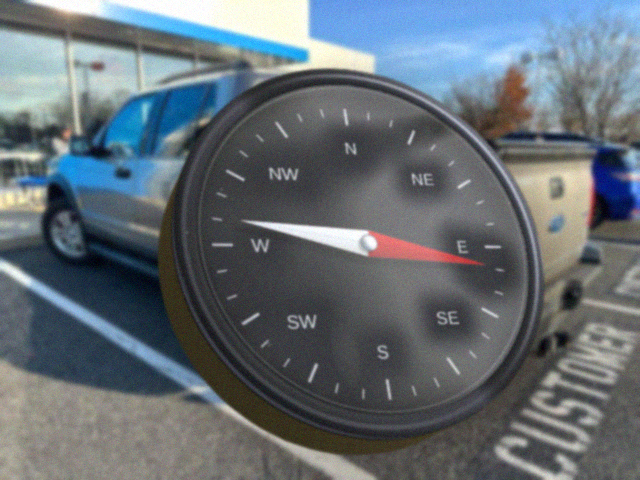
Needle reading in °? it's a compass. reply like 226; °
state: 100; °
